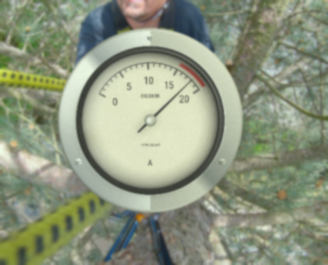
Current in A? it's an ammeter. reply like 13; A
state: 18; A
